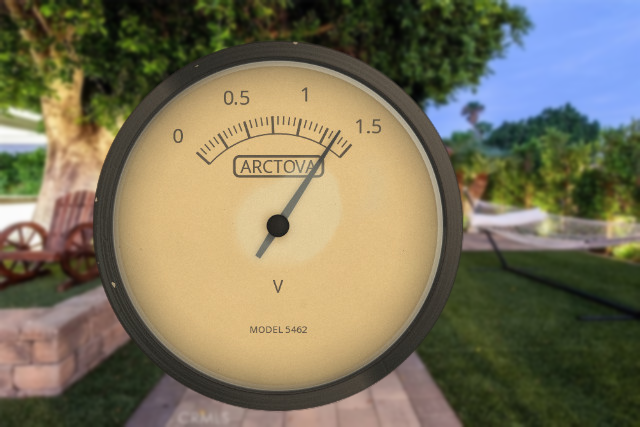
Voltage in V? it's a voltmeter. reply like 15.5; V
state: 1.35; V
